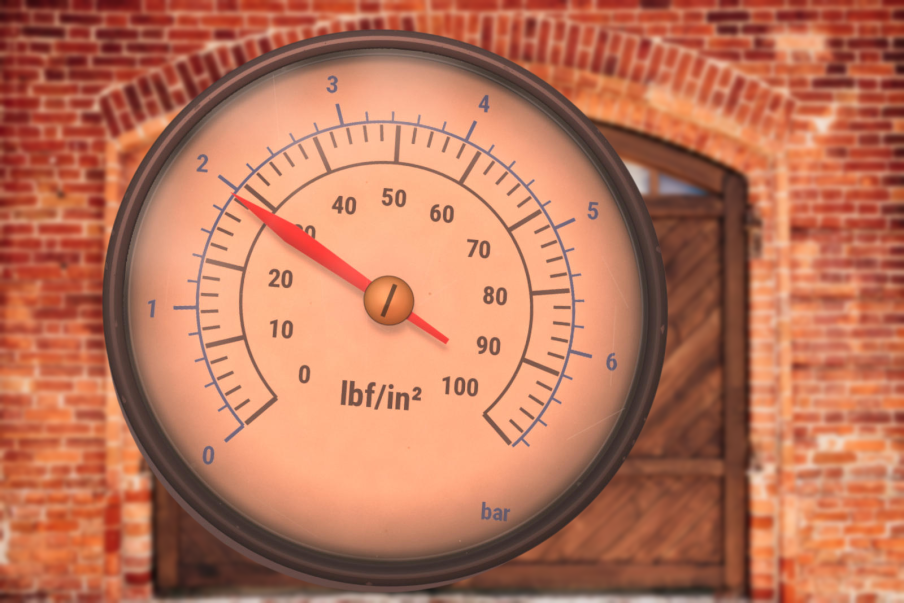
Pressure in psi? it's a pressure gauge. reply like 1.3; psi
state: 28; psi
